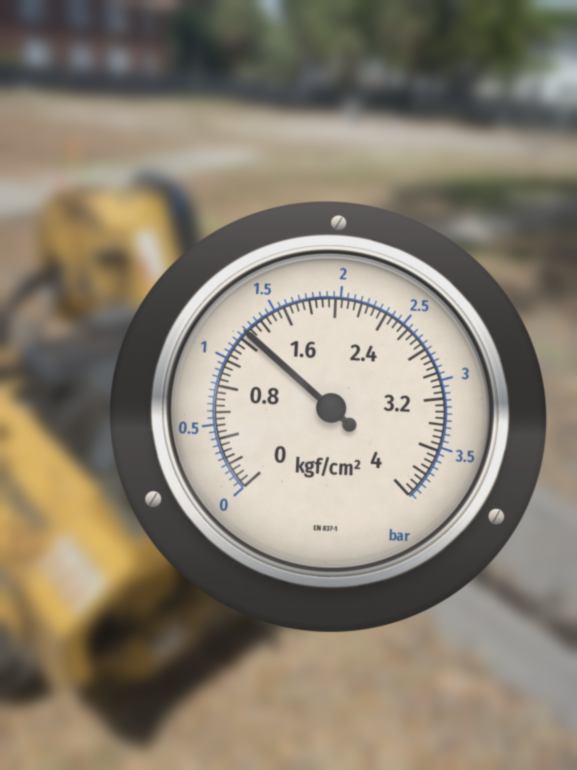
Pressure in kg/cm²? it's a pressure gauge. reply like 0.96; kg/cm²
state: 1.25; kg/cm²
